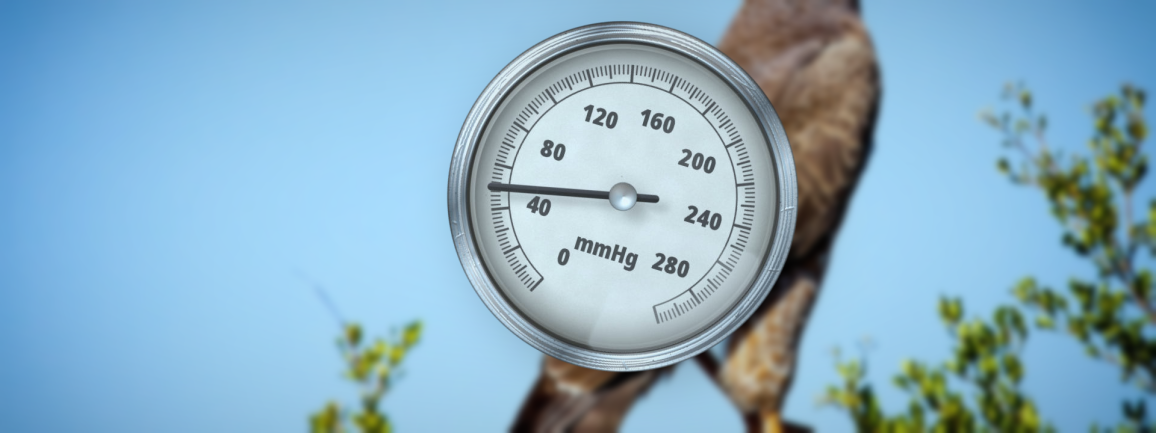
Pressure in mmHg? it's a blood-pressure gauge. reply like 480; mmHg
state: 50; mmHg
